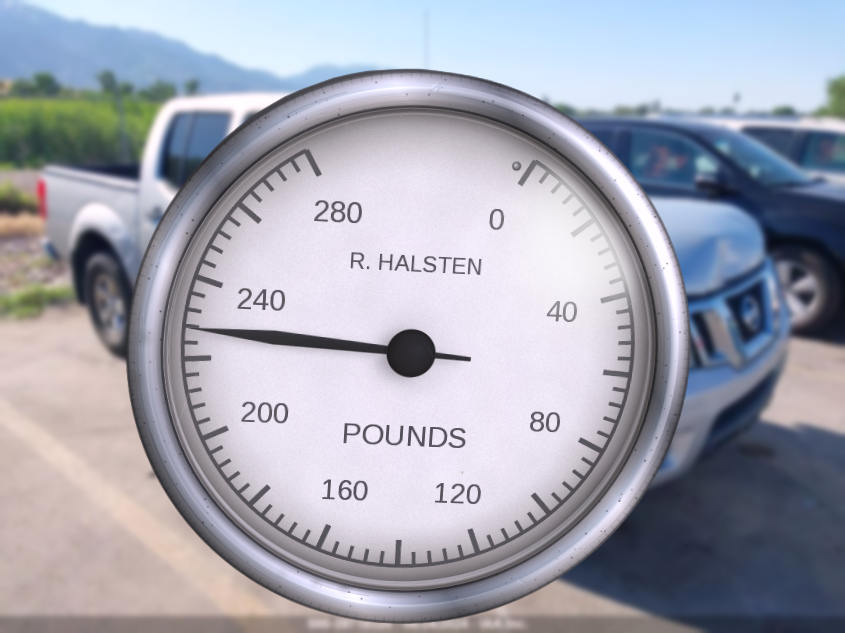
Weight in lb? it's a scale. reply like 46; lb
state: 228; lb
